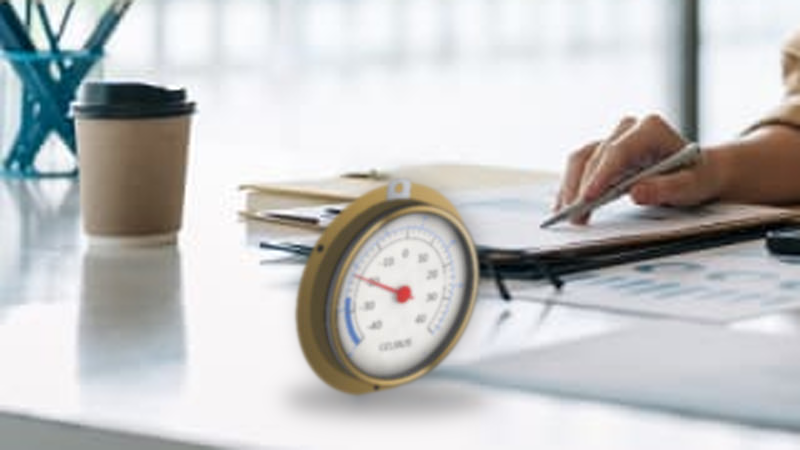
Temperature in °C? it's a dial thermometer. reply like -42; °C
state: -20; °C
